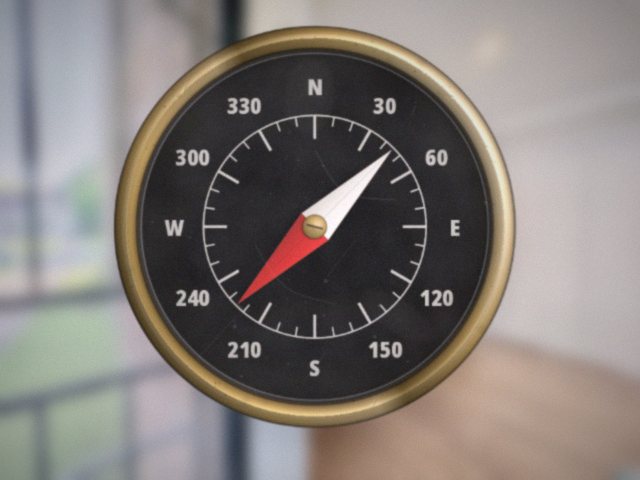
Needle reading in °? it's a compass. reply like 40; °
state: 225; °
